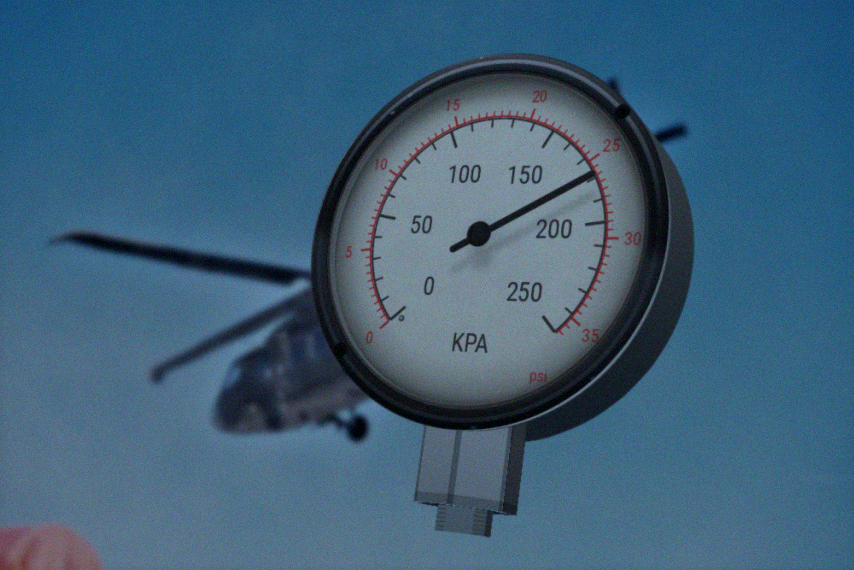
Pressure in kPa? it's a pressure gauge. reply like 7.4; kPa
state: 180; kPa
